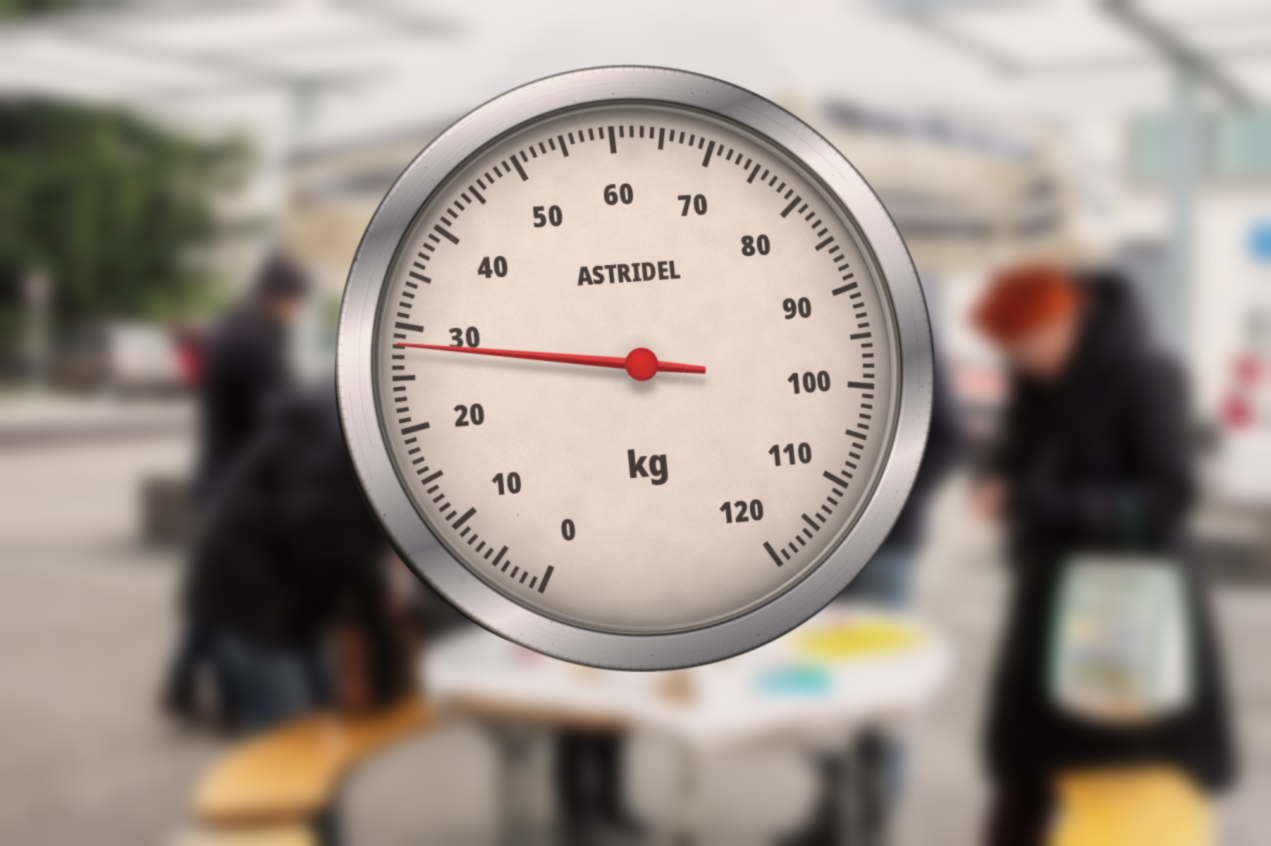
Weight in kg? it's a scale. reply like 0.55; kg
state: 28; kg
